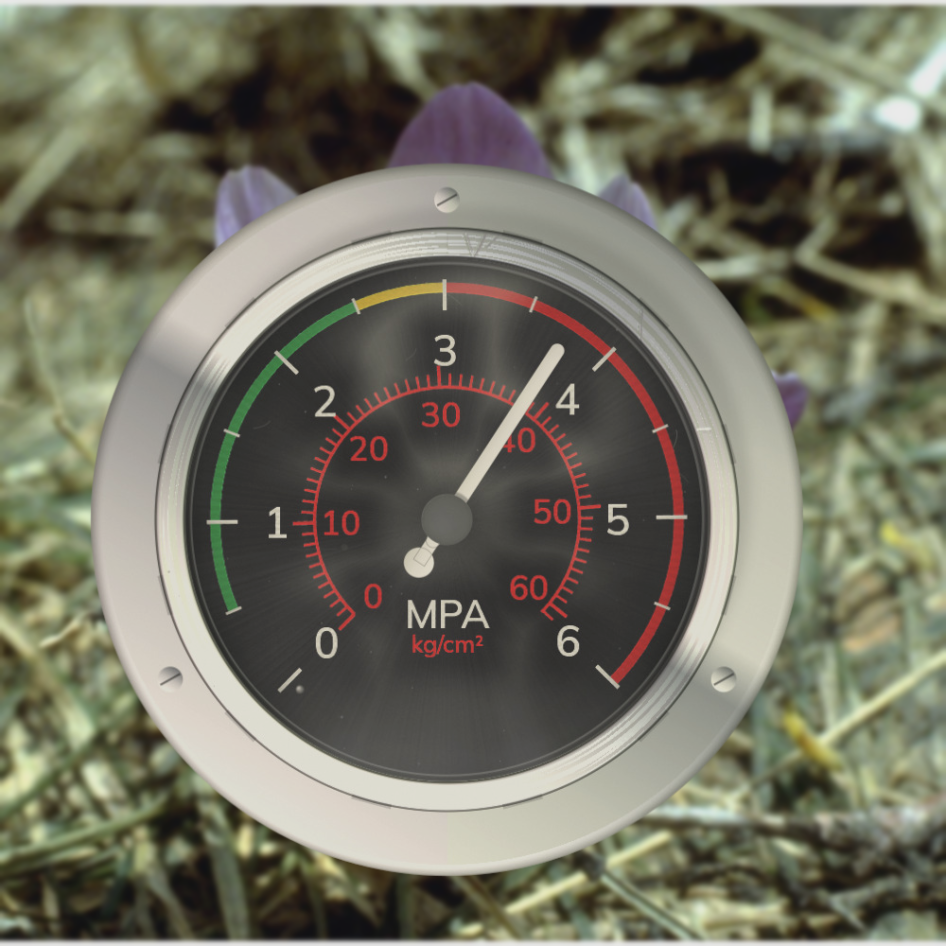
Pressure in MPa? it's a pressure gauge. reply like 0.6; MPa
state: 3.75; MPa
